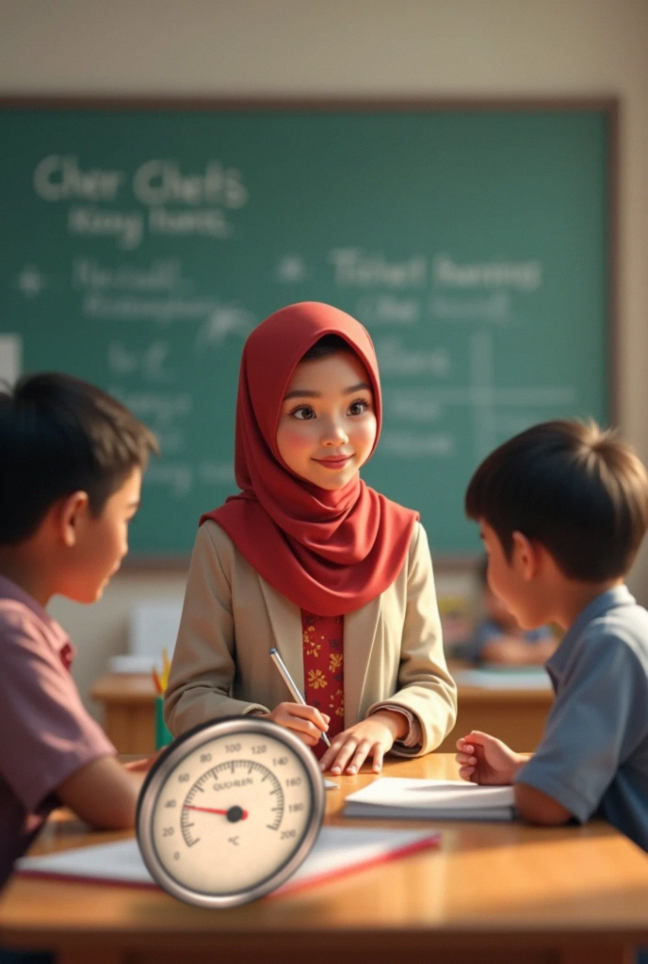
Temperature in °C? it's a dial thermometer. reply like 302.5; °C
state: 40; °C
